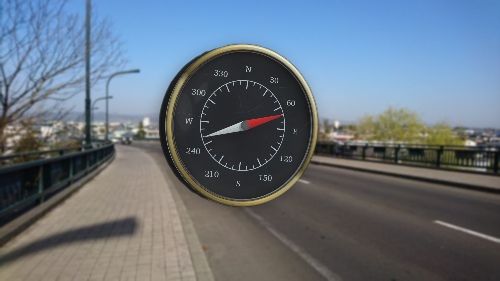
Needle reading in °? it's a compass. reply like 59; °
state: 70; °
